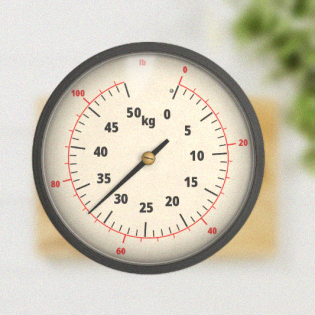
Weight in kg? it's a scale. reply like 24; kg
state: 32; kg
